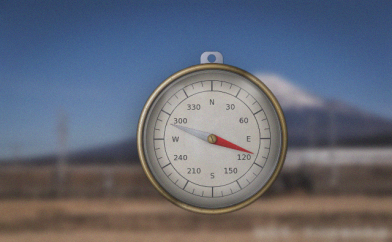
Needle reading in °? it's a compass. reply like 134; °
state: 110; °
